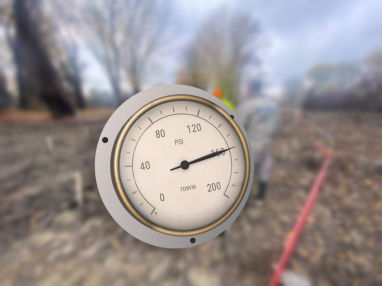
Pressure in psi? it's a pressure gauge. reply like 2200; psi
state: 160; psi
